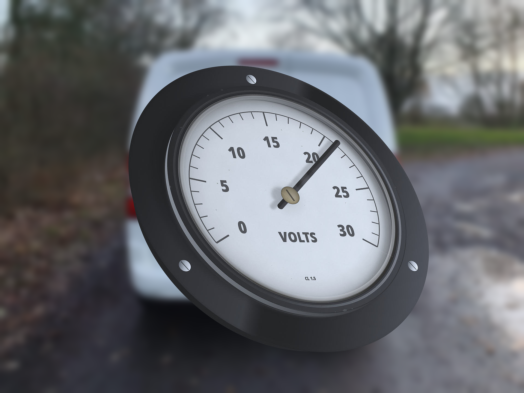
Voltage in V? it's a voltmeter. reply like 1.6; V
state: 21; V
